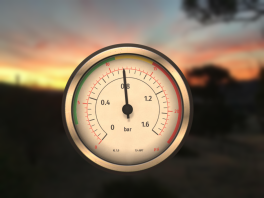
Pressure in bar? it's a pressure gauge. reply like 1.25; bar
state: 0.8; bar
